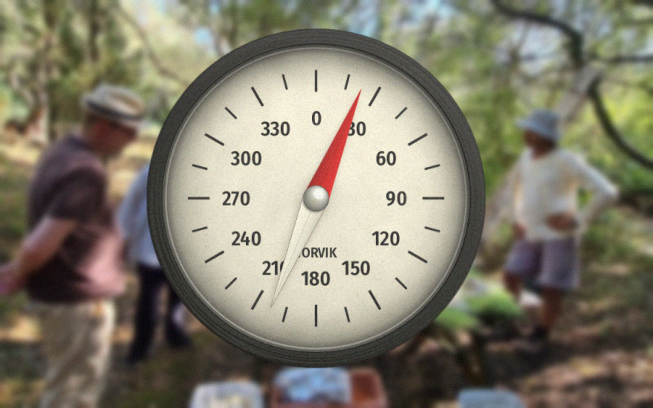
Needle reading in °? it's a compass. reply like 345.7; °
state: 22.5; °
